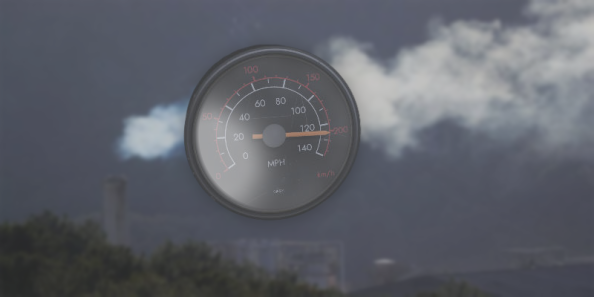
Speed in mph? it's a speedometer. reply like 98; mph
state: 125; mph
